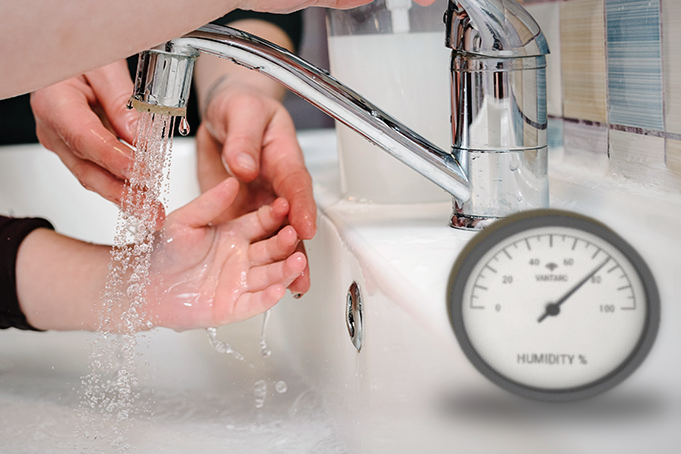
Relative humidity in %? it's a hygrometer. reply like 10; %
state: 75; %
